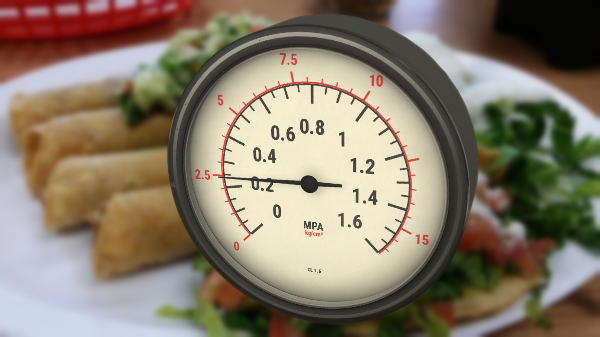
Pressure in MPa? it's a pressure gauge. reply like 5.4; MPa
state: 0.25; MPa
